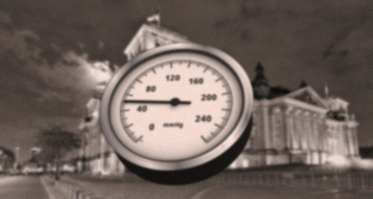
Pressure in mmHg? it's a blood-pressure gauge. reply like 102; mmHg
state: 50; mmHg
